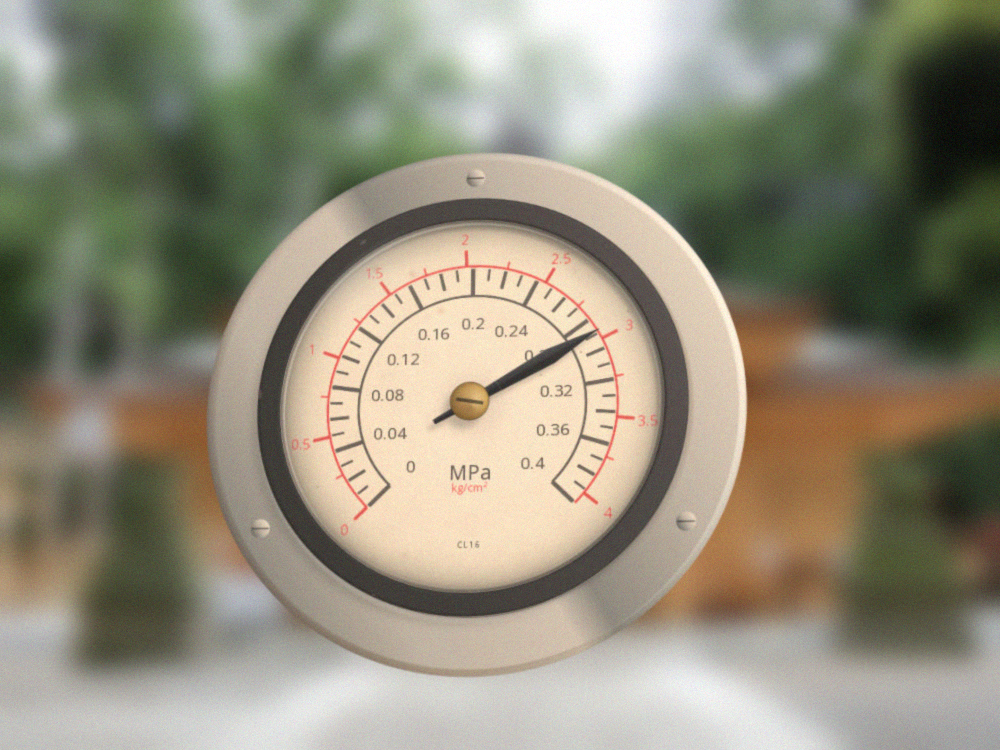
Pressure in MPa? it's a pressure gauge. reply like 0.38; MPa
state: 0.29; MPa
